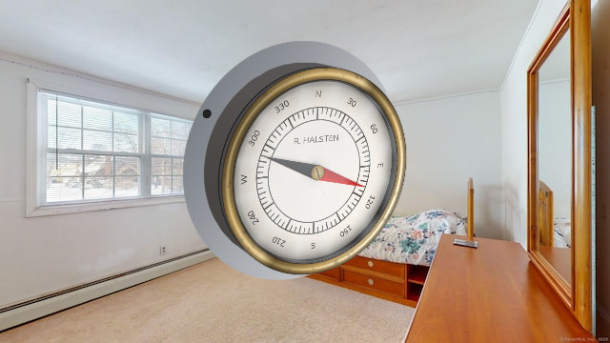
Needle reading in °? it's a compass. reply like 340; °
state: 110; °
